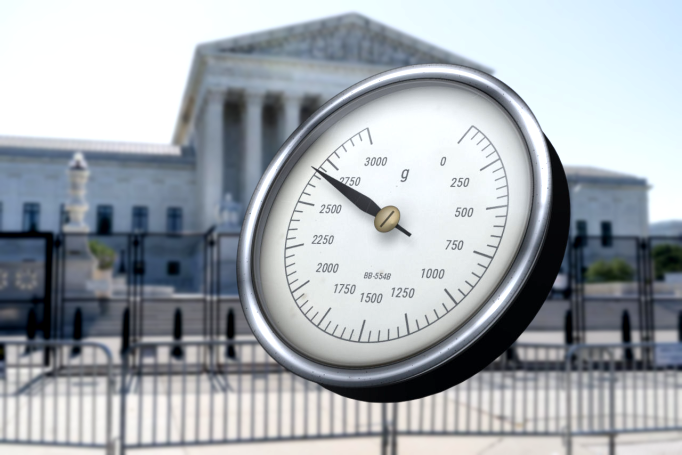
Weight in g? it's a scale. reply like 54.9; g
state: 2675; g
